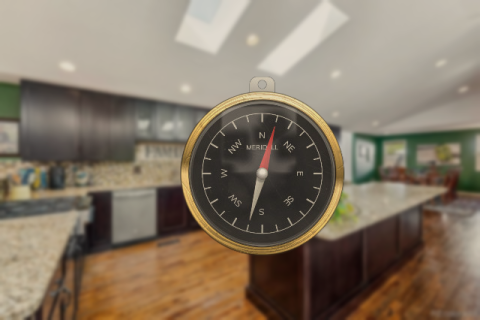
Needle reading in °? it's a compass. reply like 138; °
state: 15; °
